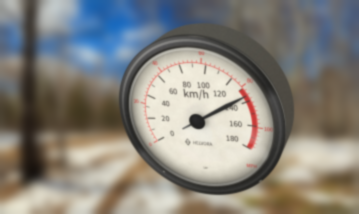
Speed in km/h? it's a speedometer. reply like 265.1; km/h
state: 135; km/h
